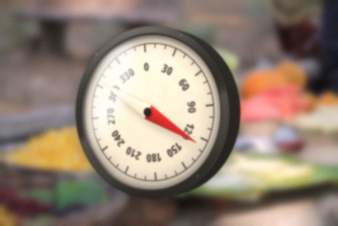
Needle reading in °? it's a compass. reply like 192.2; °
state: 125; °
